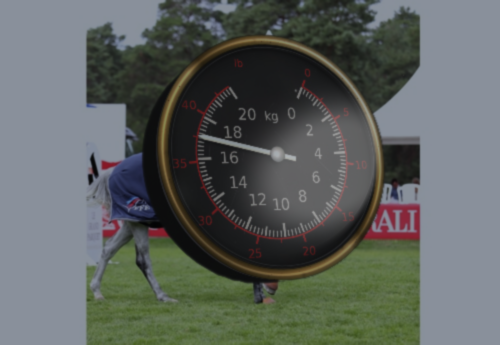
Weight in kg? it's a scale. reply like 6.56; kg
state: 17; kg
